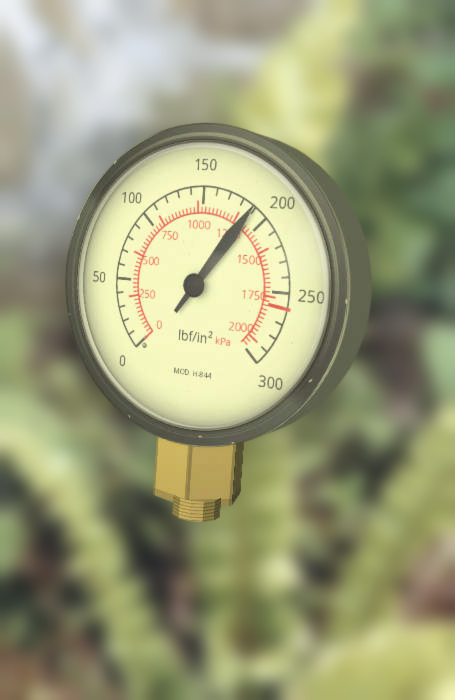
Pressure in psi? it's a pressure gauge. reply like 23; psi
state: 190; psi
